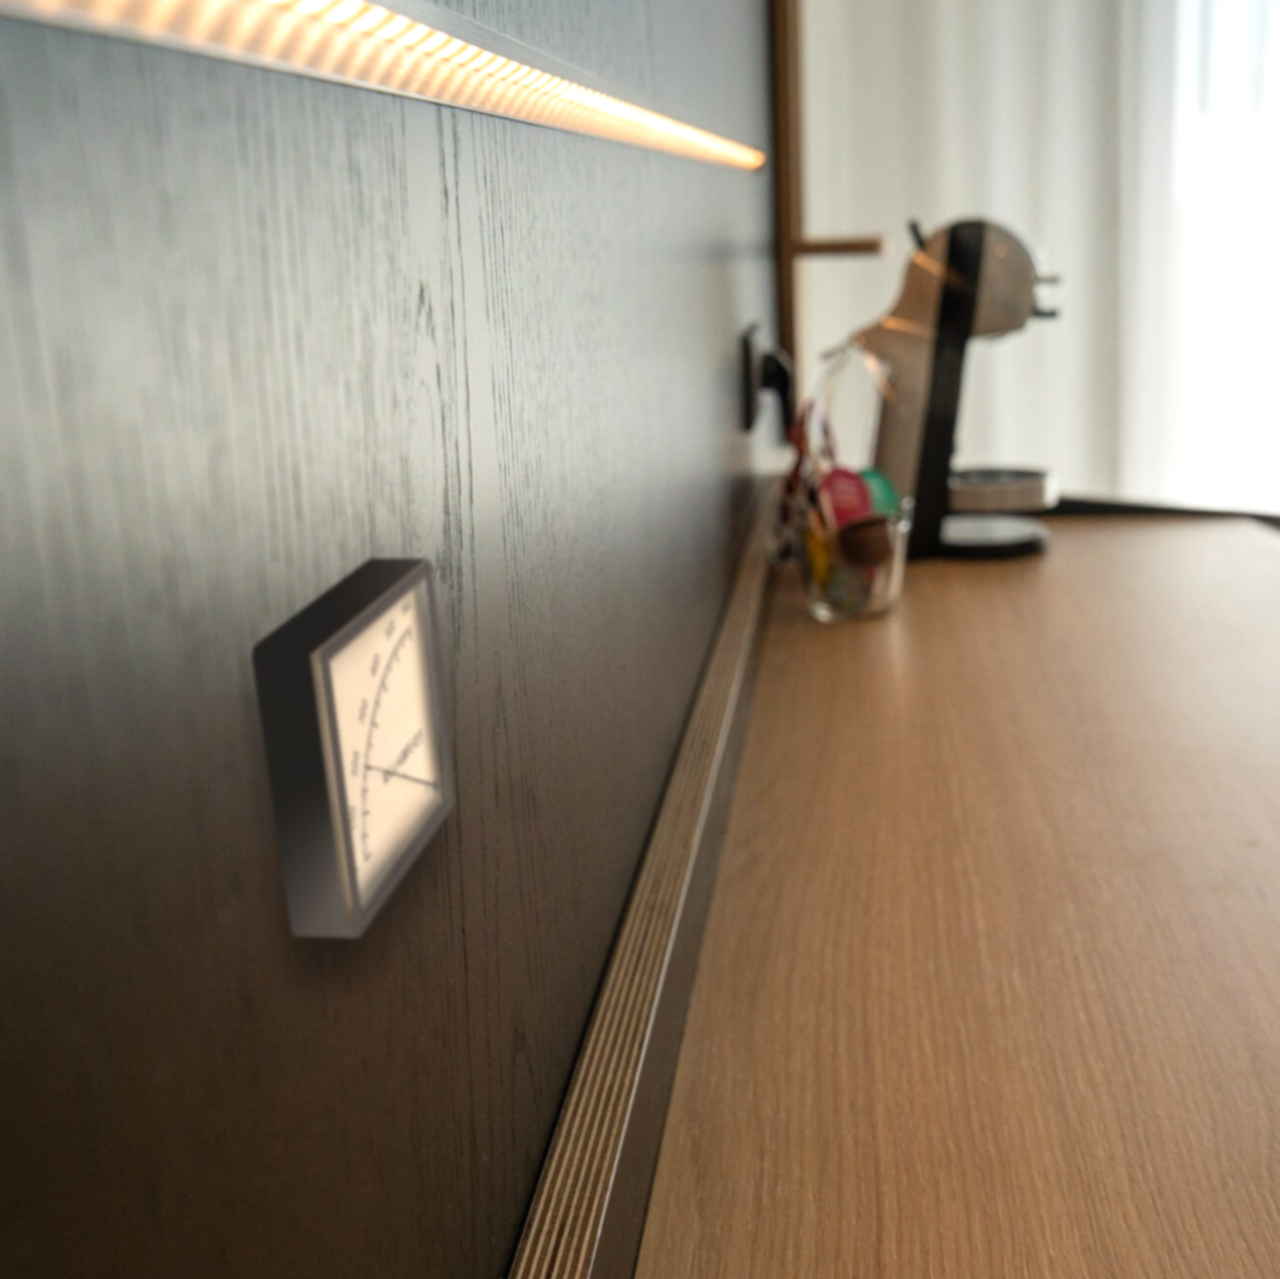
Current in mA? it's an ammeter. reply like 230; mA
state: 200; mA
